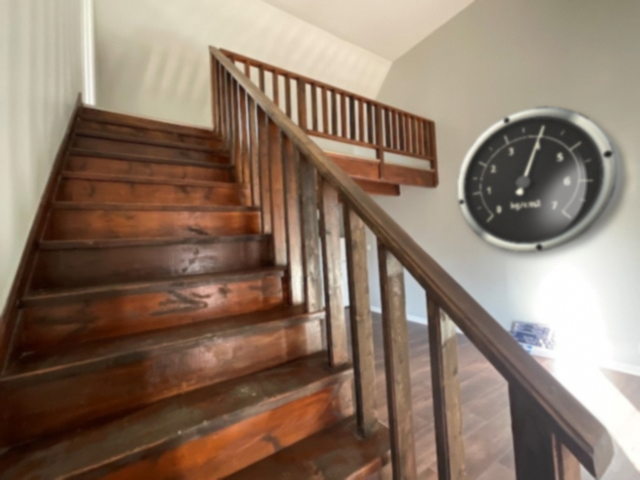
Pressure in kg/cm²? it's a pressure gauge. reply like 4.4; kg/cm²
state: 4; kg/cm²
